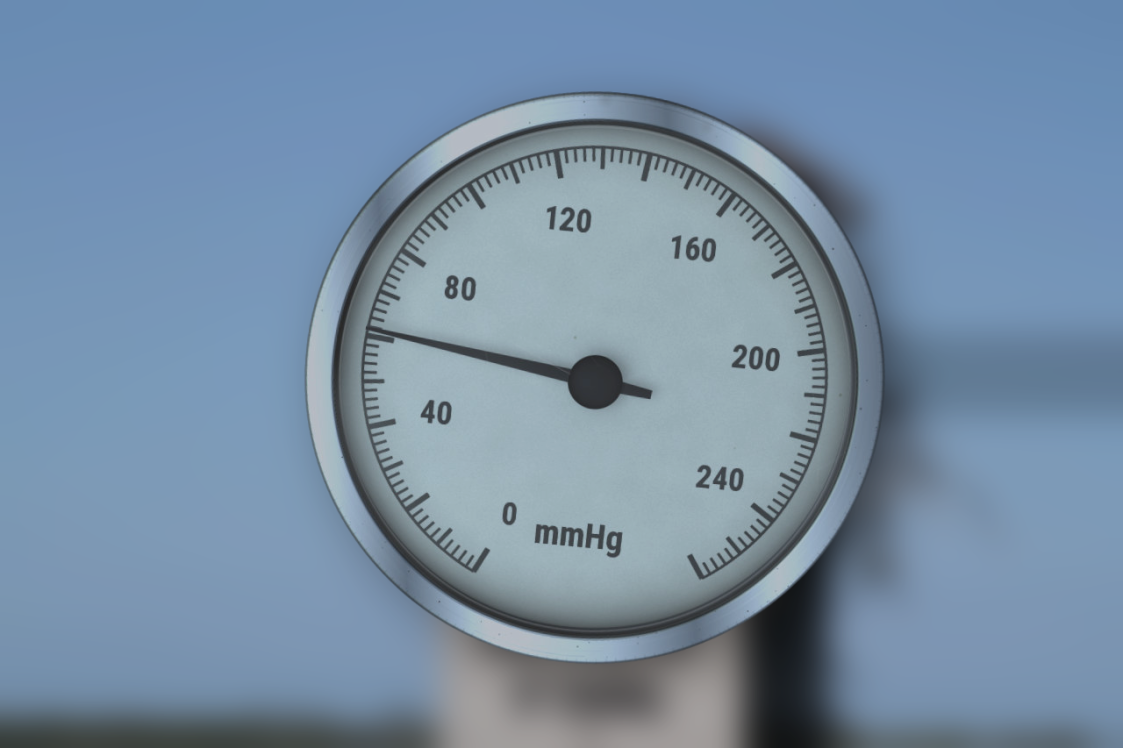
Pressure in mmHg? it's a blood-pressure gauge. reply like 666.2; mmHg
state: 62; mmHg
